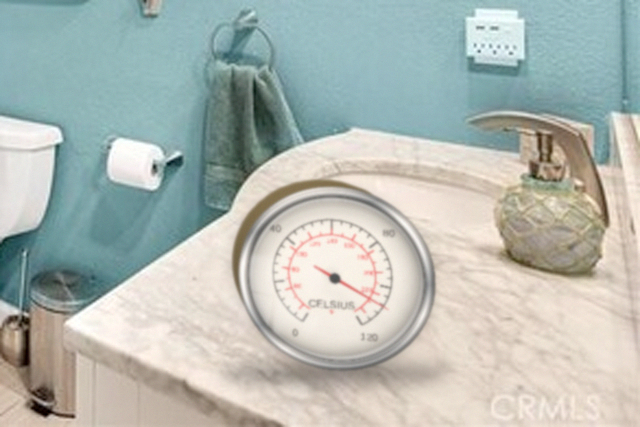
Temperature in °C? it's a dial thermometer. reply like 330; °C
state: 108; °C
